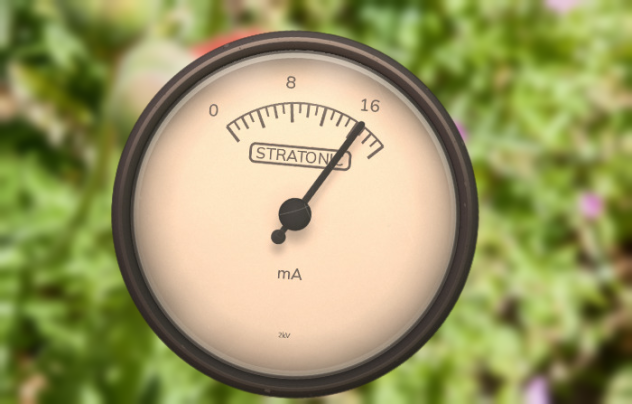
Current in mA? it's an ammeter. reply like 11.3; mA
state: 16.5; mA
